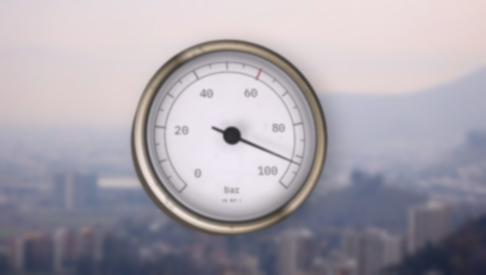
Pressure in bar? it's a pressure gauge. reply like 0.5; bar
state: 92.5; bar
